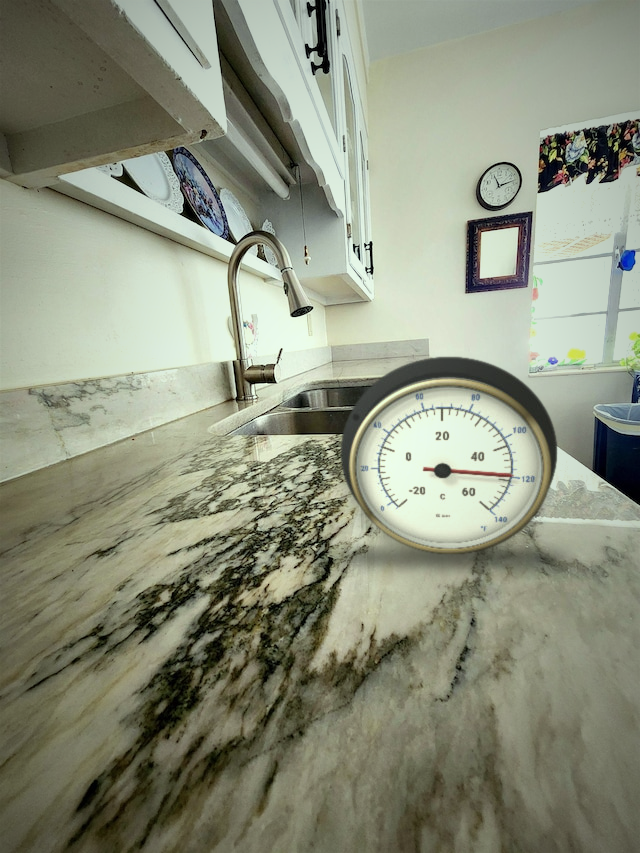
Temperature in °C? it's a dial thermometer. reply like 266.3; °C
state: 48; °C
